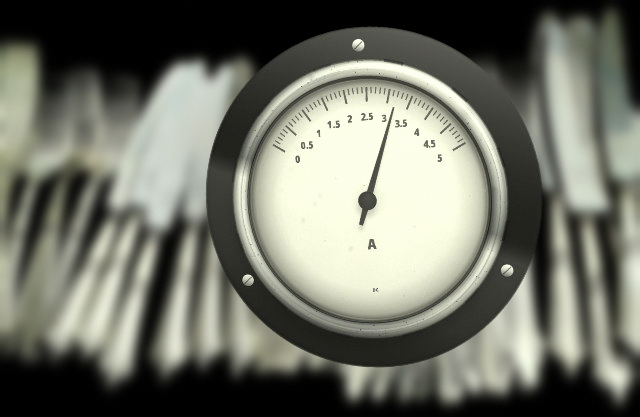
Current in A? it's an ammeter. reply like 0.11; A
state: 3.2; A
